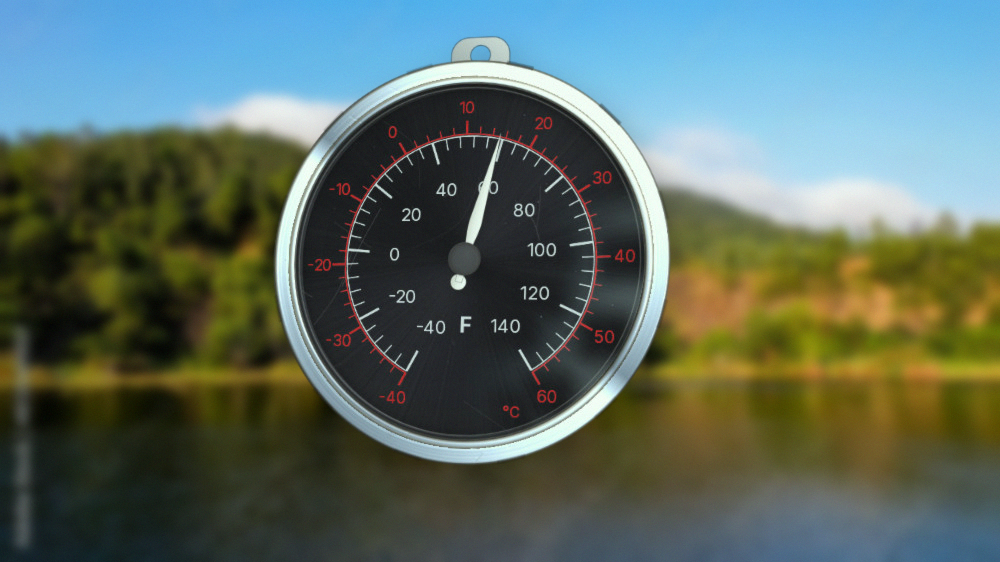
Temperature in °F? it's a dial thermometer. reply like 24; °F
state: 60; °F
